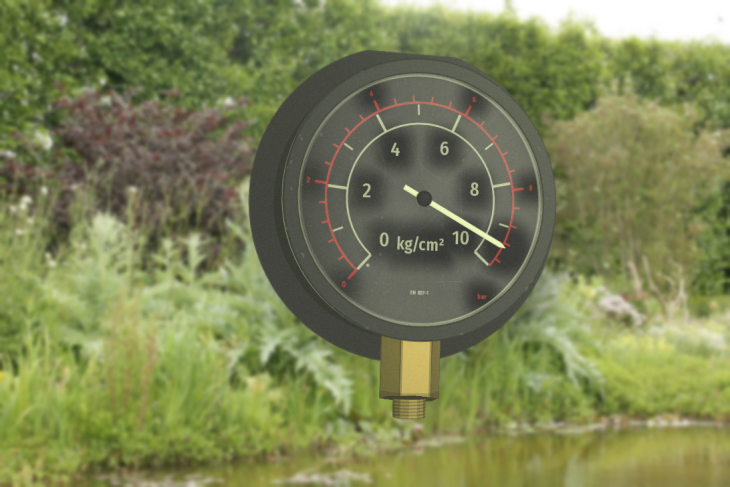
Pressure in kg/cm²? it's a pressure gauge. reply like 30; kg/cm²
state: 9.5; kg/cm²
